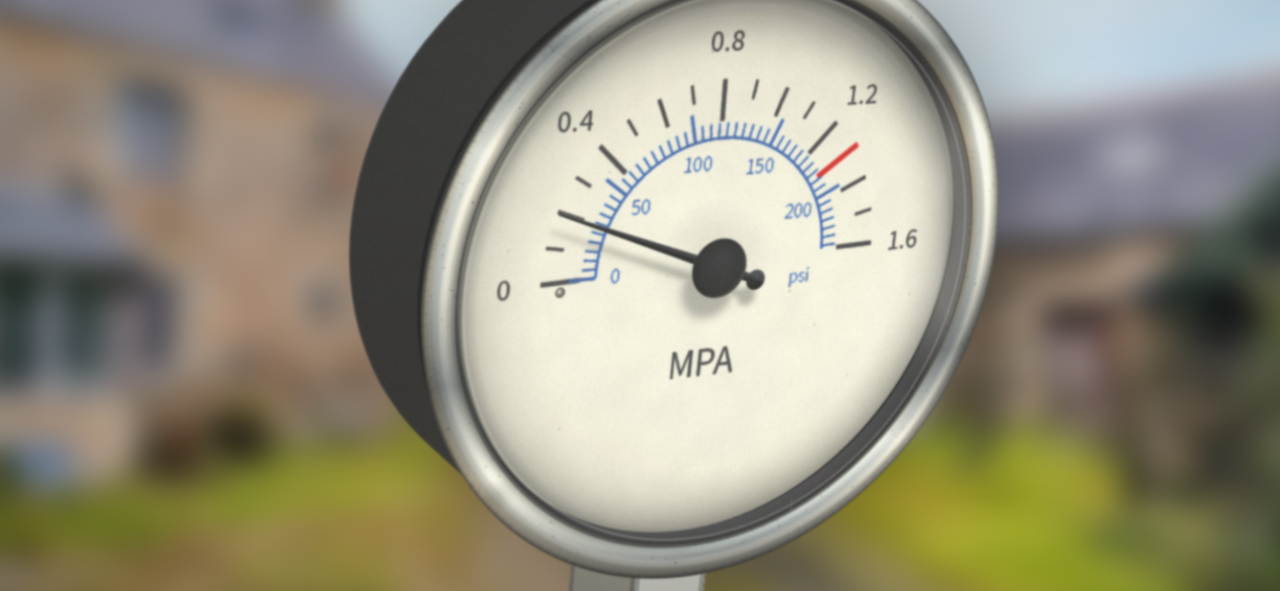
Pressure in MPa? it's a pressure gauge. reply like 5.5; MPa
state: 0.2; MPa
